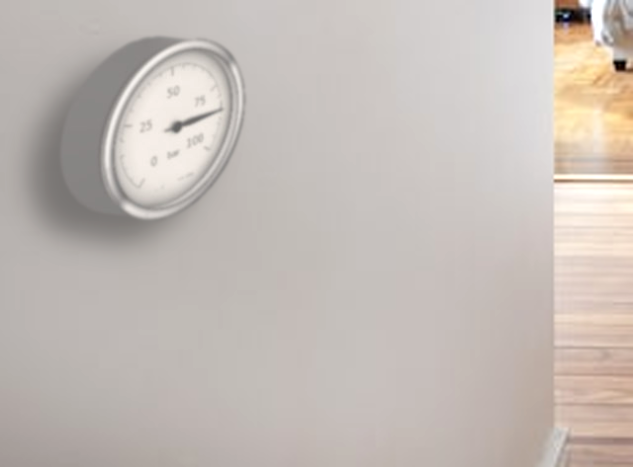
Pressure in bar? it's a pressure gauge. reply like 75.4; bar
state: 85; bar
